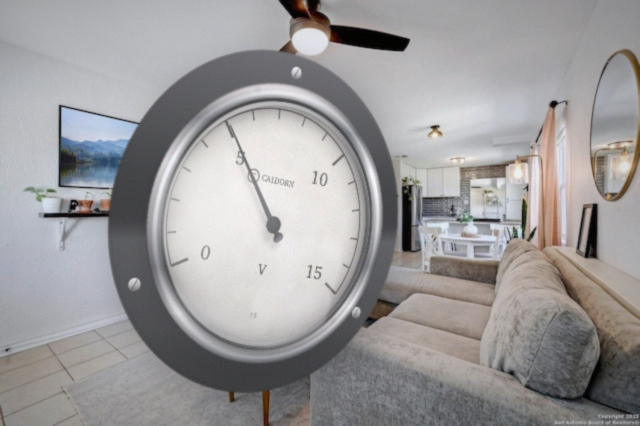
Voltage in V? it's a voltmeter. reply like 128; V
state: 5; V
